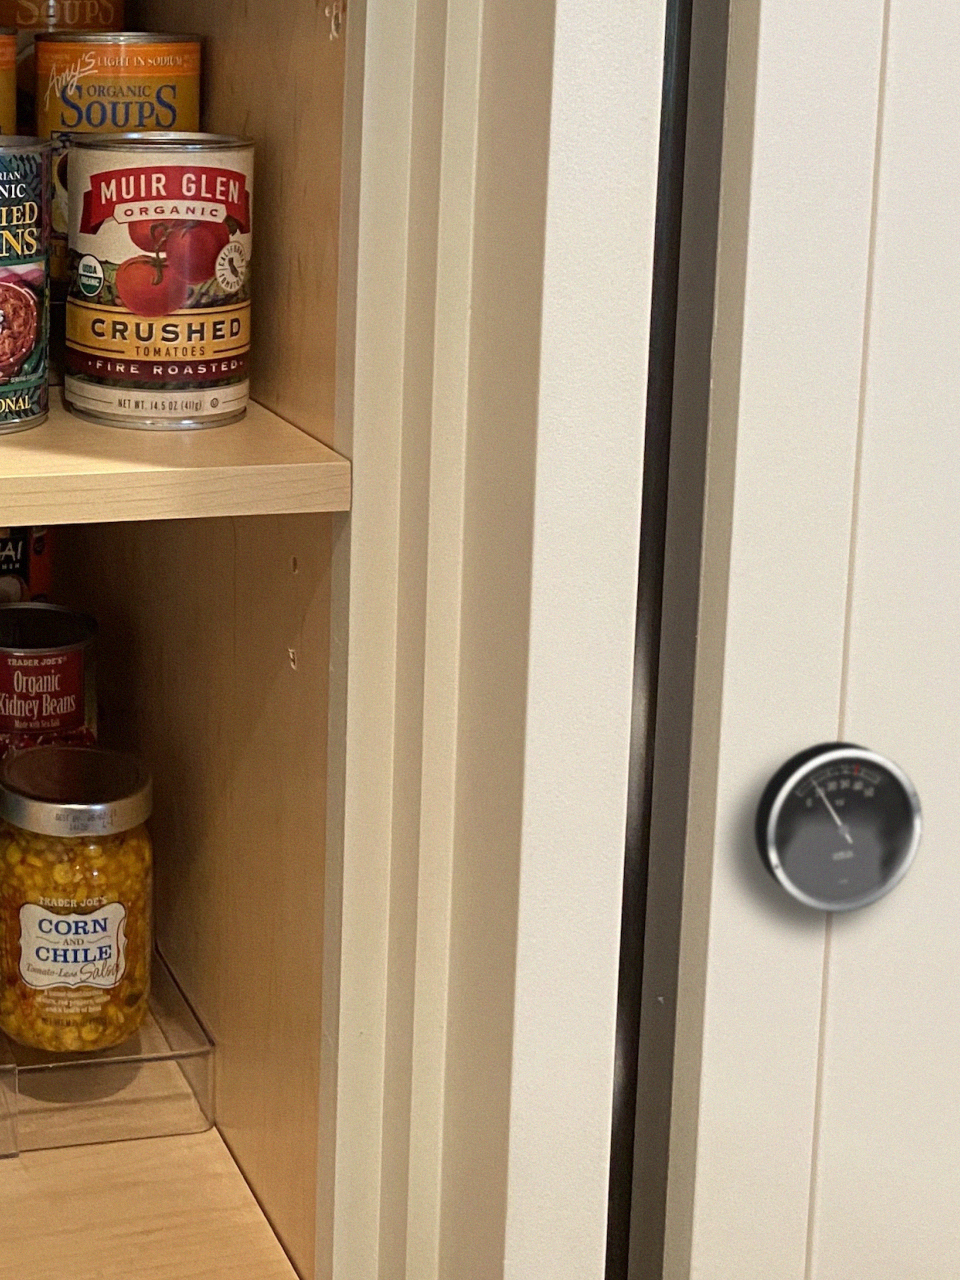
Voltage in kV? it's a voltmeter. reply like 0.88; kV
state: 10; kV
